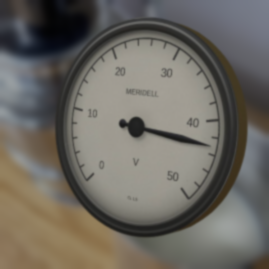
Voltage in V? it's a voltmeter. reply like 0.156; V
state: 43; V
